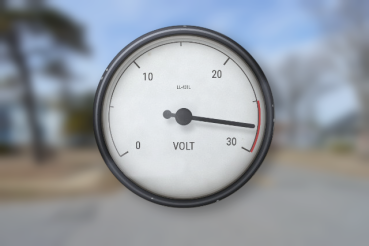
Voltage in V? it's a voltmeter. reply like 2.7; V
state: 27.5; V
